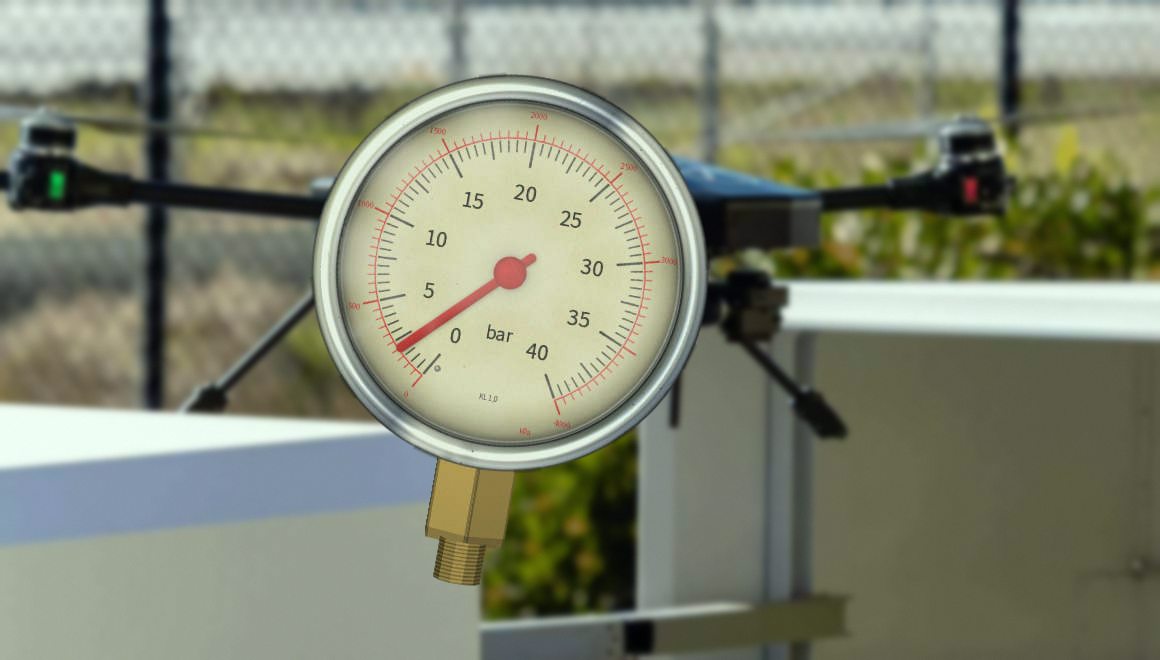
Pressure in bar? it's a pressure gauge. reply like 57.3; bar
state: 2; bar
